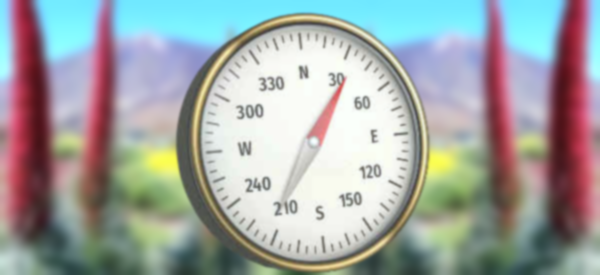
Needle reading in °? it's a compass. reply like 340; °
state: 35; °
